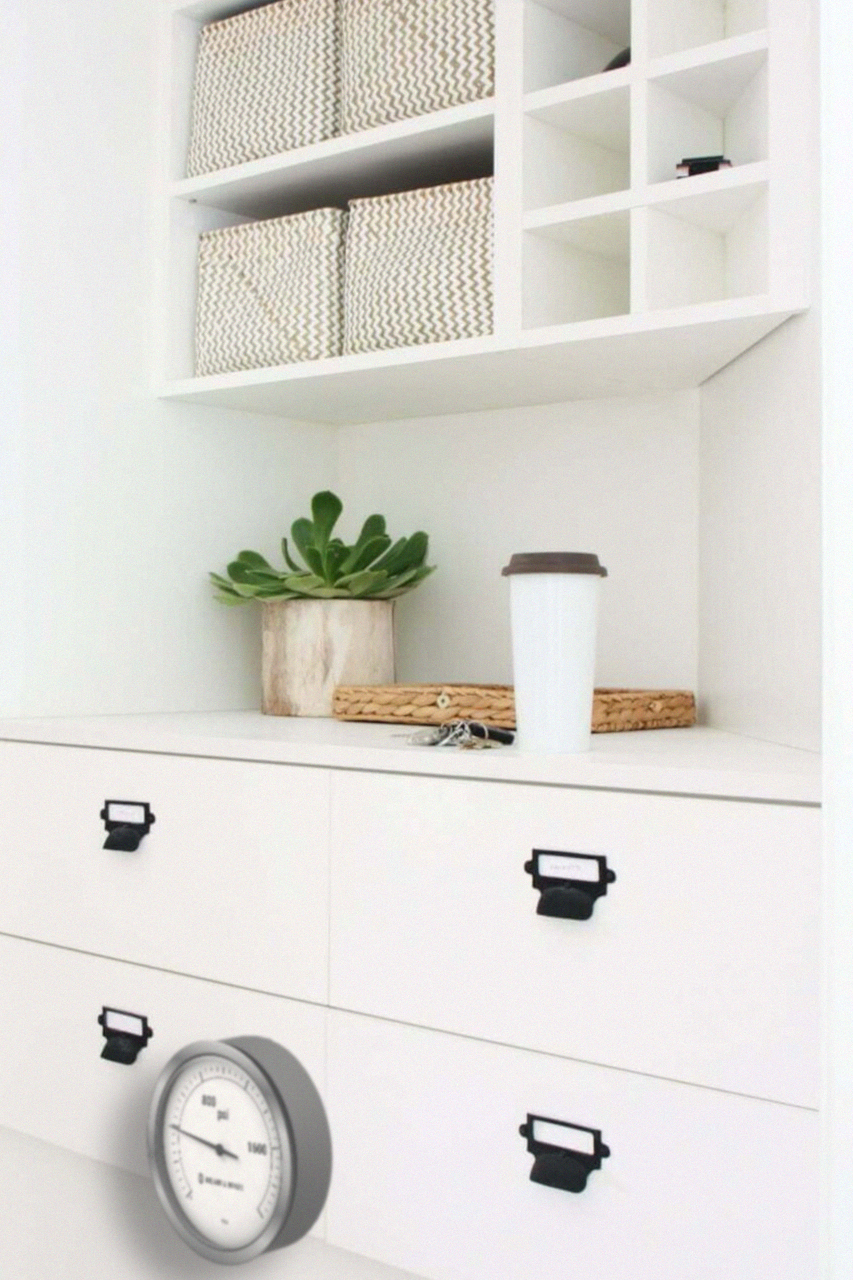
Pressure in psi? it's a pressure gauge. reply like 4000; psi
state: 400; psi
